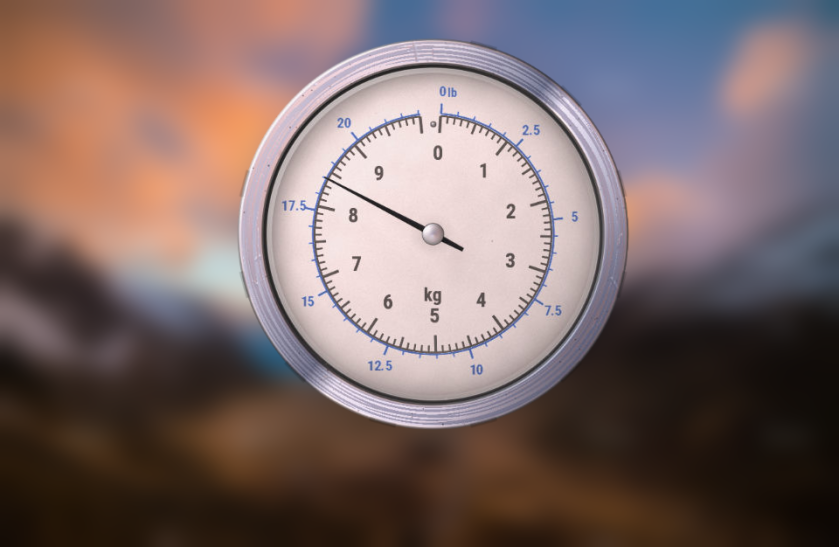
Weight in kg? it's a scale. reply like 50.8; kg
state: 8.4; kg
